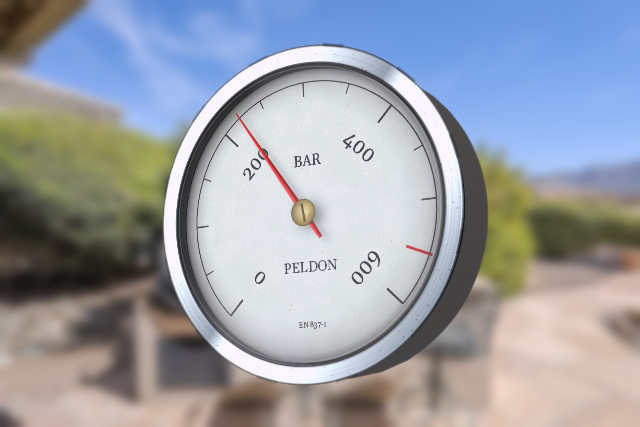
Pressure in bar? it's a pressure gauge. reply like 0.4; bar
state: 225; bar
